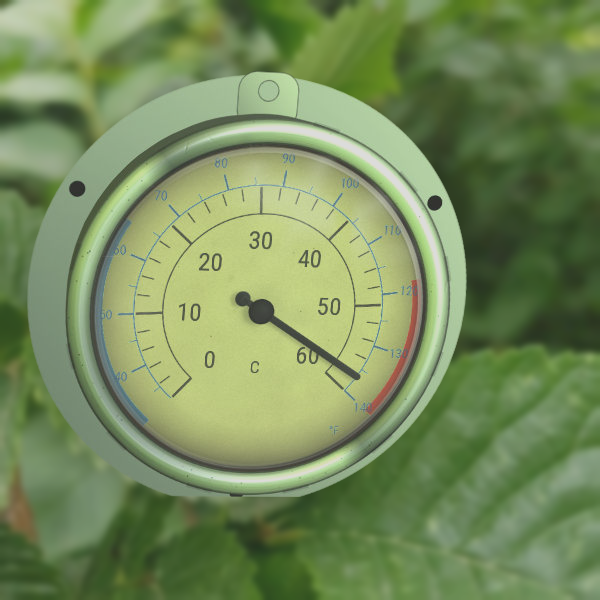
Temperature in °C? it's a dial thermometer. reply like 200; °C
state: 58; °C
